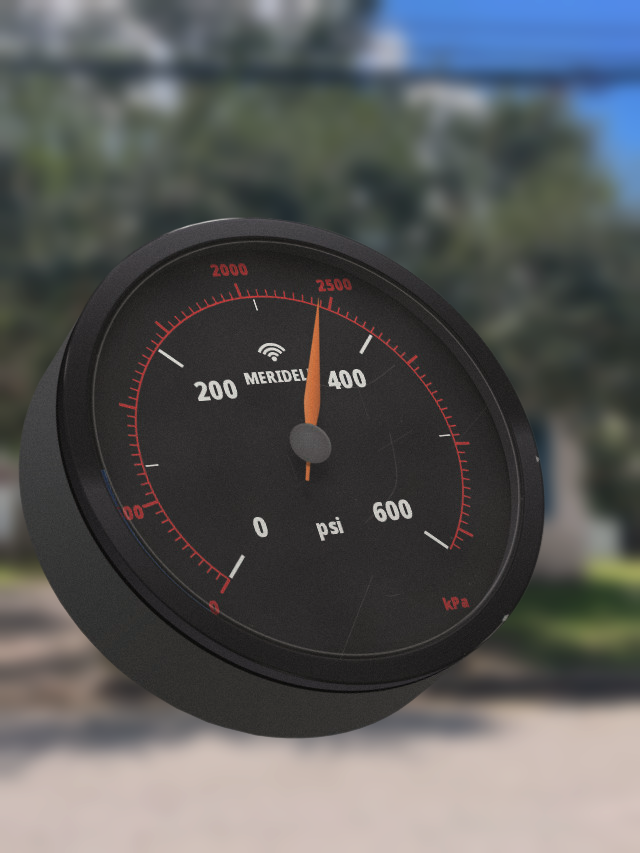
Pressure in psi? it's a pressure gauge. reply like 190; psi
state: 350; psi
